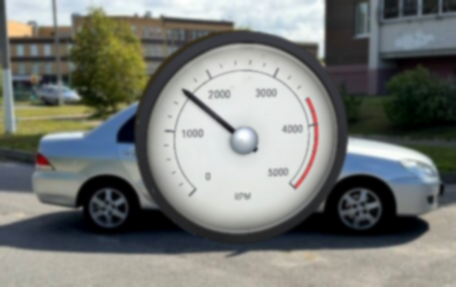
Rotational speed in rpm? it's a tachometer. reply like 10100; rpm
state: 1600; rpm
